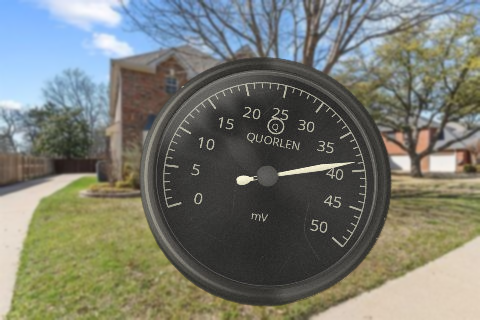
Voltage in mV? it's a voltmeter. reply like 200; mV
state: 39; mV
